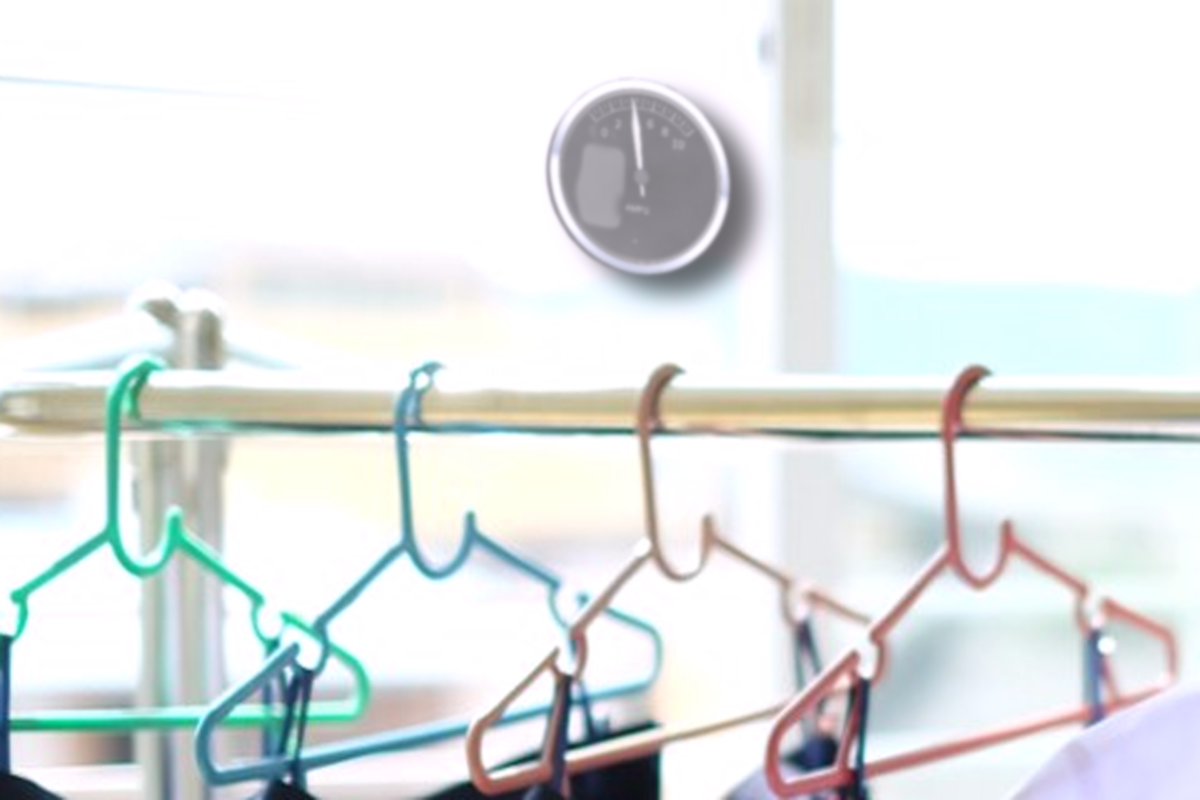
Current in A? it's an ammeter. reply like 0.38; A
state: 4; A
